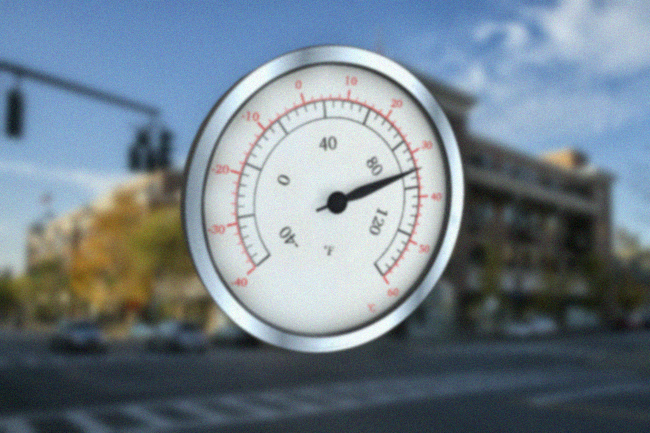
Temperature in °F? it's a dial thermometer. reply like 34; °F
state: 92; °F
